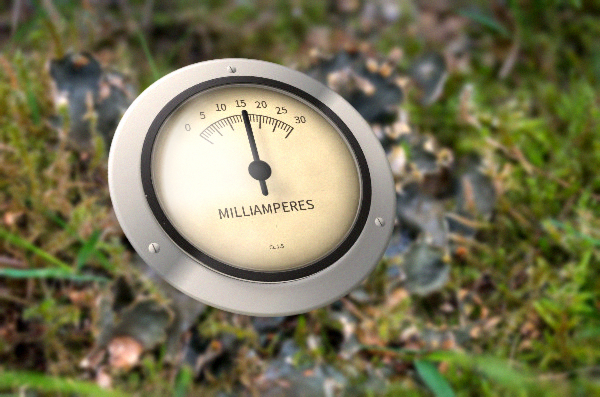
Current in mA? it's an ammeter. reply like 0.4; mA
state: 15; mA
